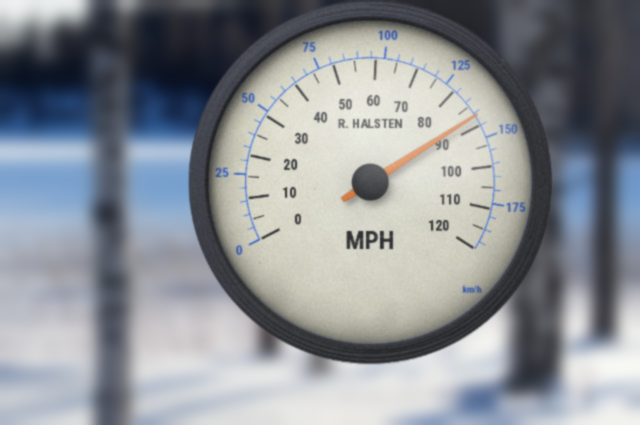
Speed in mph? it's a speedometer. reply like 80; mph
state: 87.5; mph
